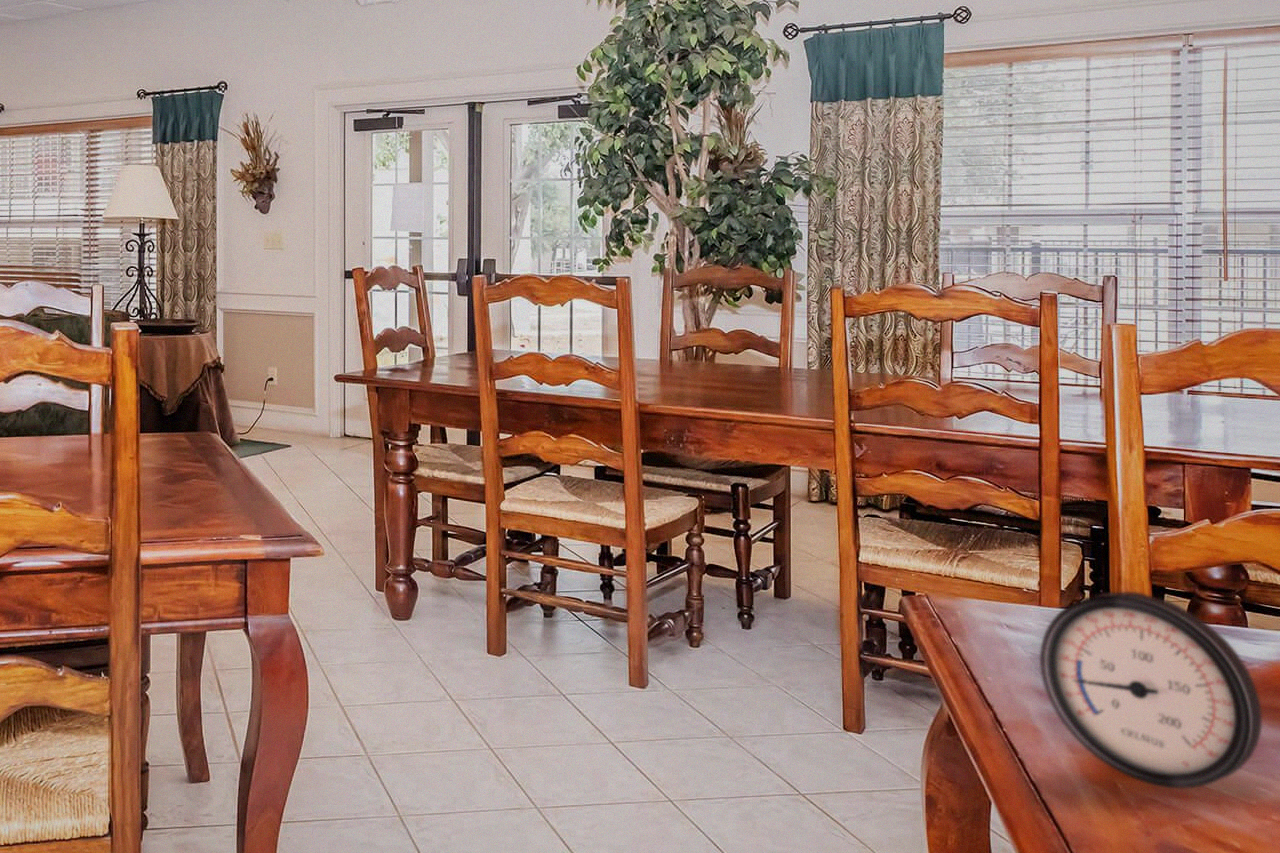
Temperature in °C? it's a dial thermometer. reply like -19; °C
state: 25; °C
